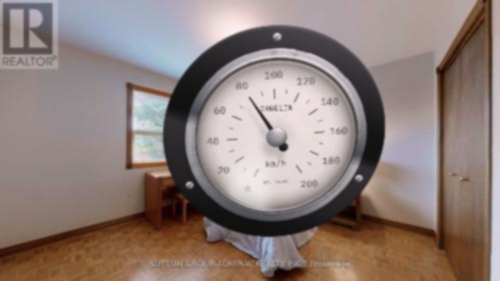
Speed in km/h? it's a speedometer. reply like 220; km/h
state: 80; km/h
